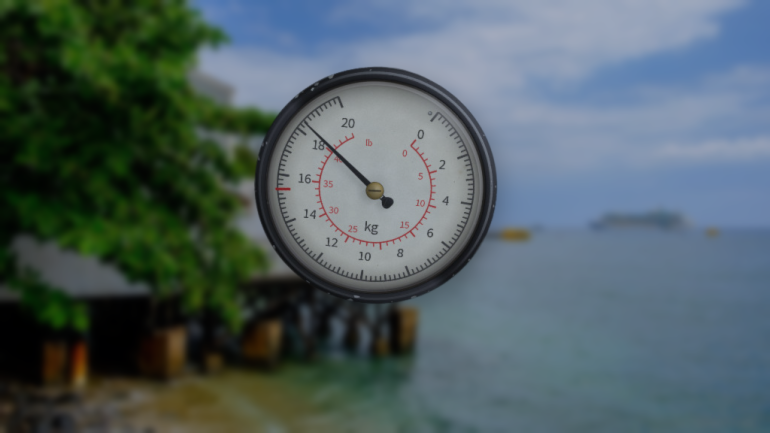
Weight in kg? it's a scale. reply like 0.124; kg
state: 18.4; kg
